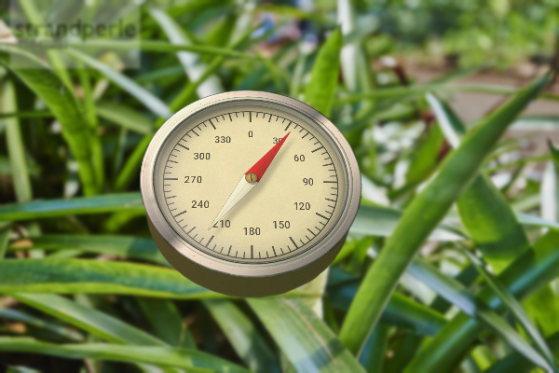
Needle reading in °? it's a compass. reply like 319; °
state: 35; °
